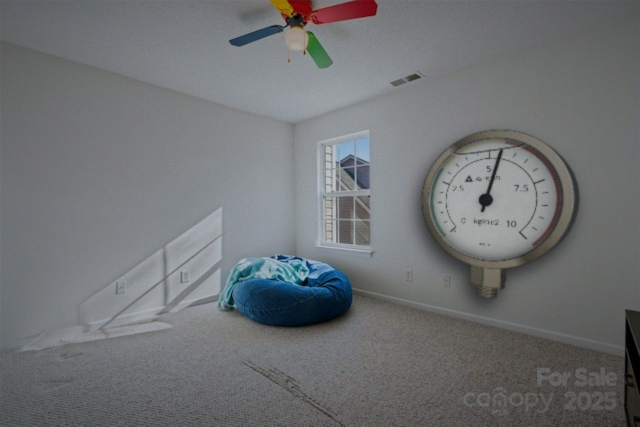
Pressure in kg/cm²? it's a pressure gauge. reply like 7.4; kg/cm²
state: 5.5; kg/cm²
